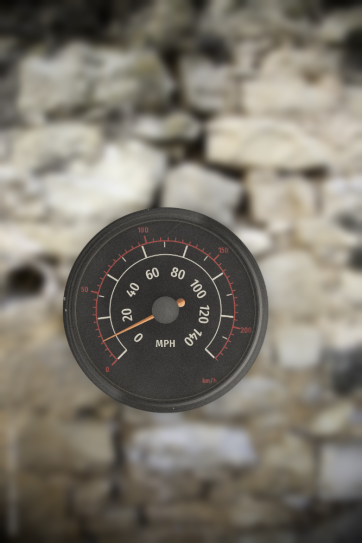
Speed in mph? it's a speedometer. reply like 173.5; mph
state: 10; mph
